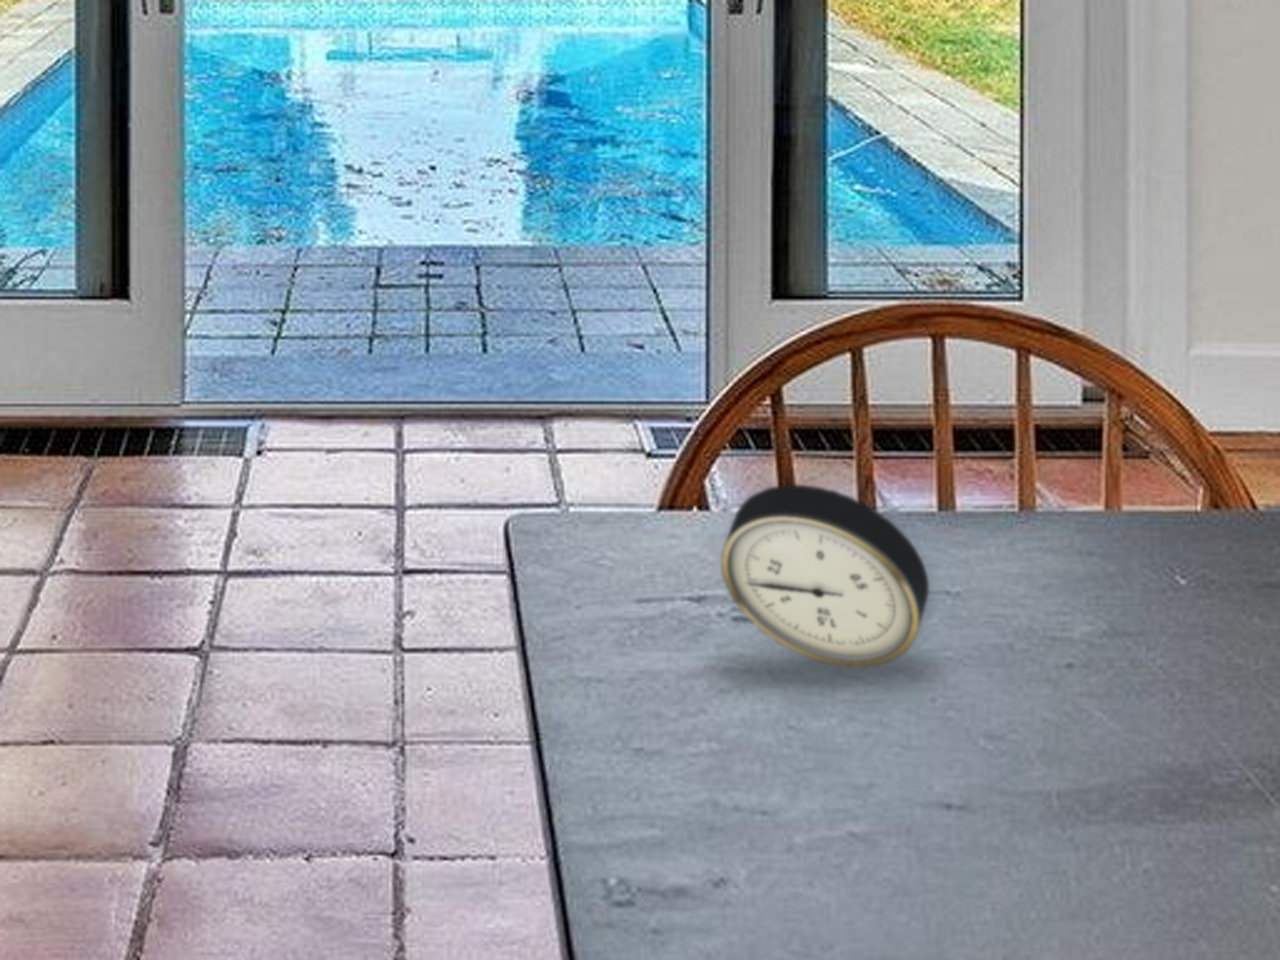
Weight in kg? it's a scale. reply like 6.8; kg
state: 2.25; kg
